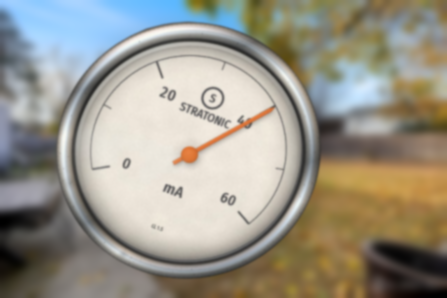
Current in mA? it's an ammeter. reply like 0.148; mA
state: 40; mA
